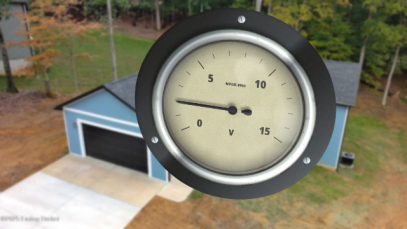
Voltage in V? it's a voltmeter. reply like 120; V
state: 2; V
